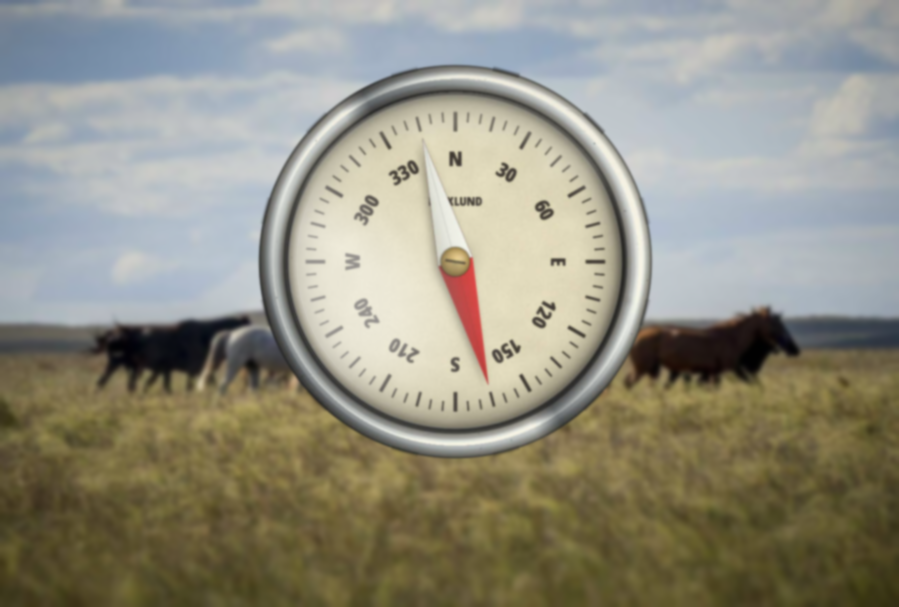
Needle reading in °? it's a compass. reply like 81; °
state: 165; °
